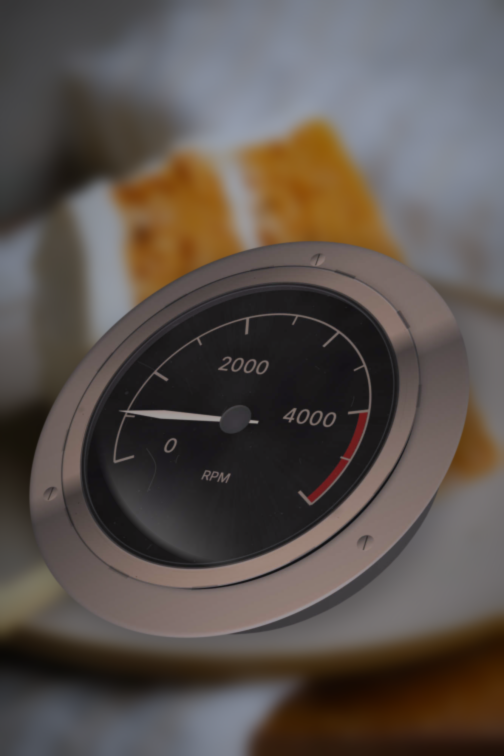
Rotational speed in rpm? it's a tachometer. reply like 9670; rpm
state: 500; rpm
